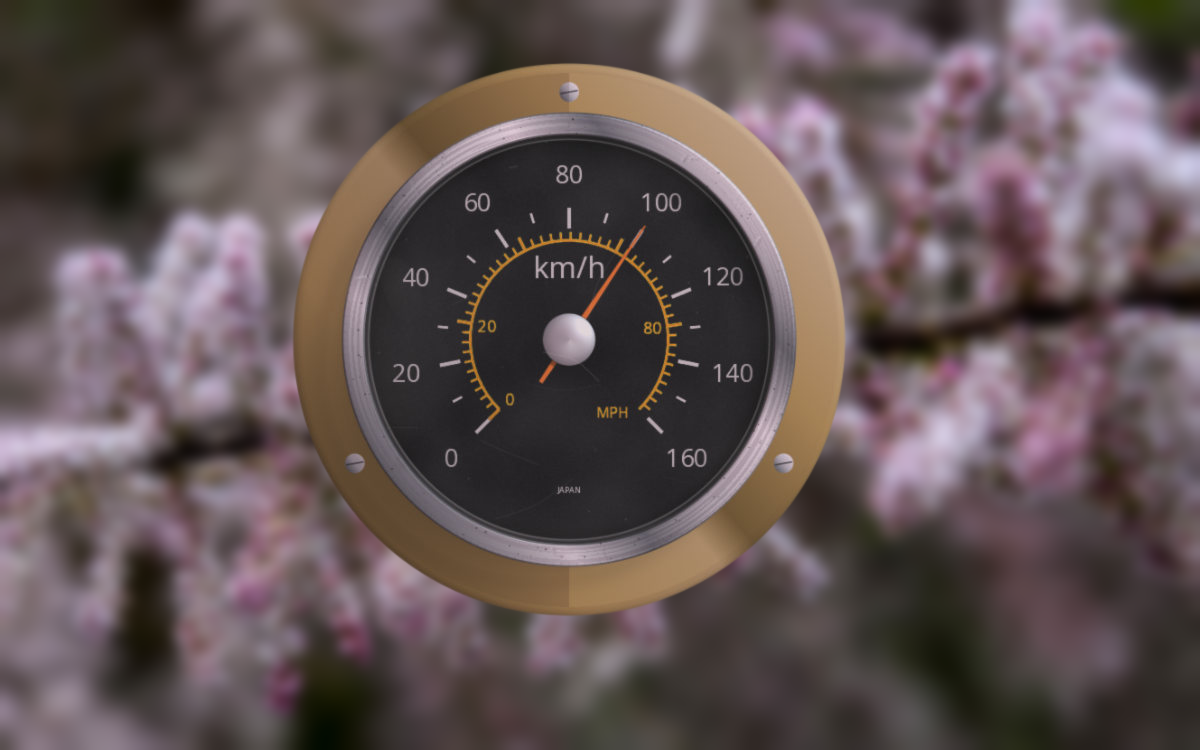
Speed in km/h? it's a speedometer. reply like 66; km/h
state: 100; km/h
